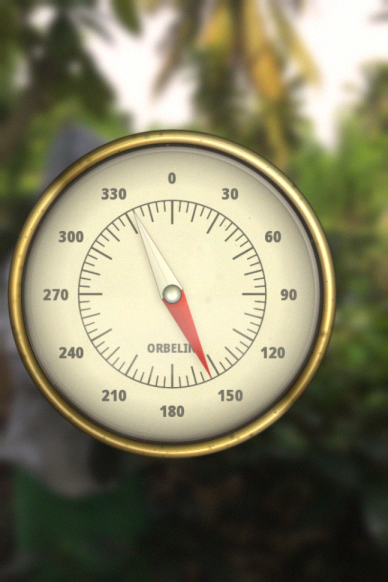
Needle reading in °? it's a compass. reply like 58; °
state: 155; °
